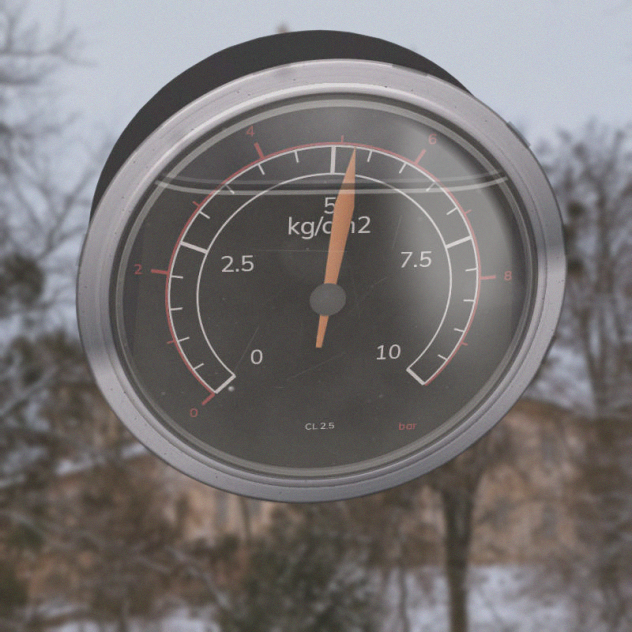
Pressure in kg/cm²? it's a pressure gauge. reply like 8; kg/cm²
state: 5.25; kg/cm²
